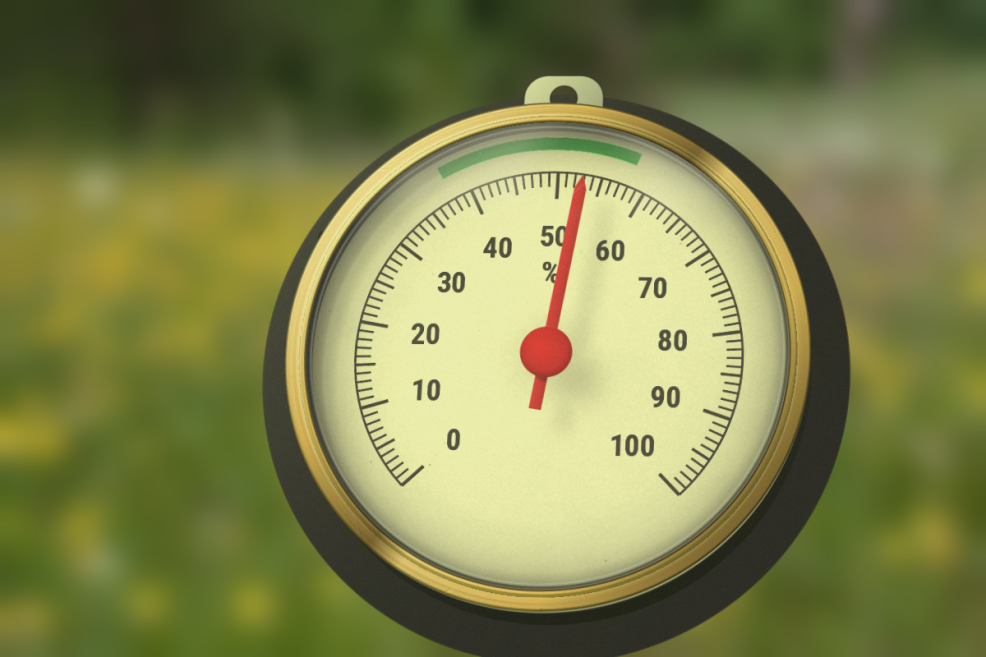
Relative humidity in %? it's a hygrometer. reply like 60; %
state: 53; %
